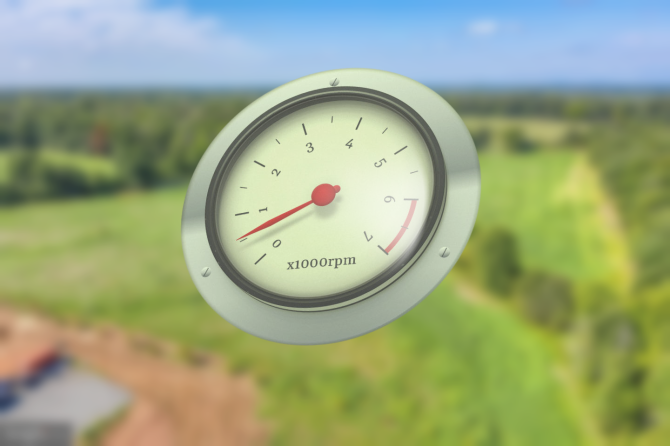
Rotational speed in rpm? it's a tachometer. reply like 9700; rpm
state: 500; rpm
